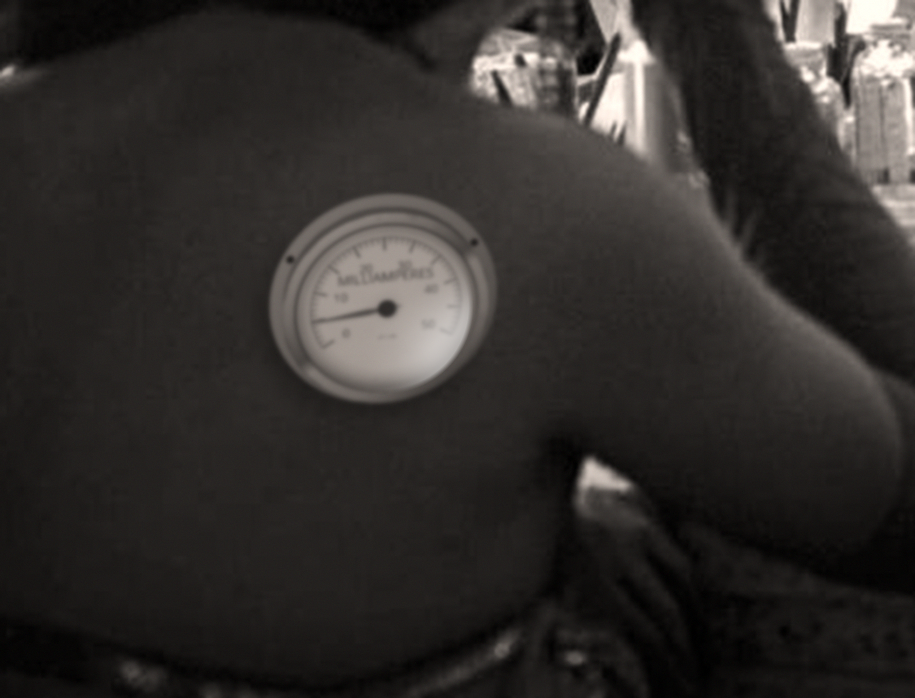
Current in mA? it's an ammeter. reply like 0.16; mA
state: 5; mA
